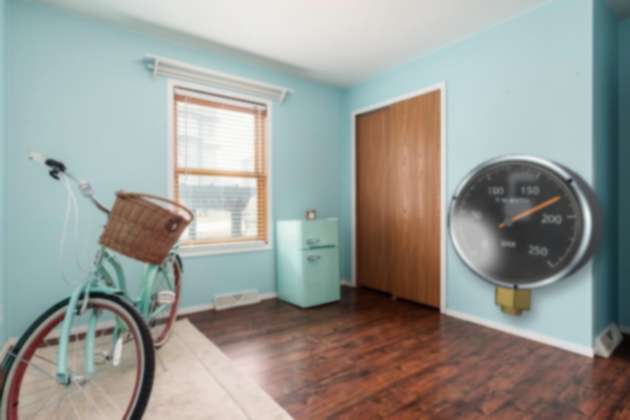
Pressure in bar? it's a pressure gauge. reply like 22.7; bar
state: 180; bar
